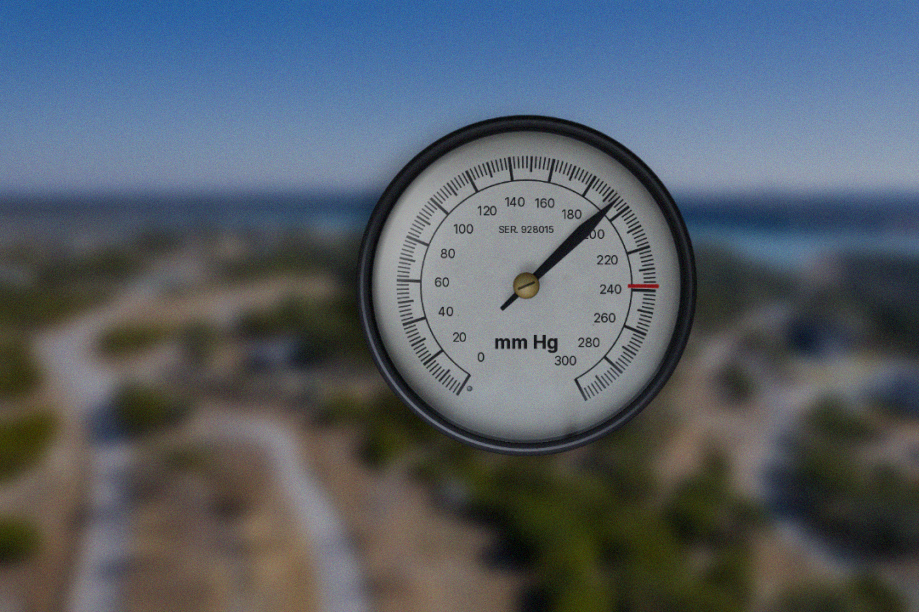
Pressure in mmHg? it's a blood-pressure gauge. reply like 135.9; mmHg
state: 194; mmHg
